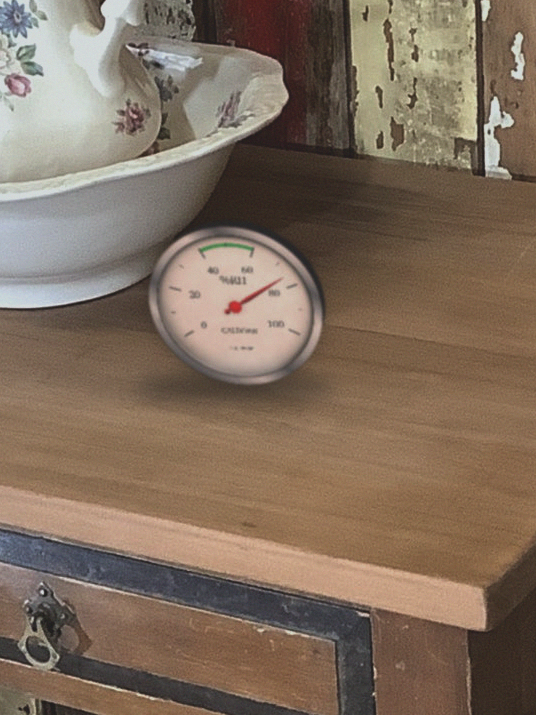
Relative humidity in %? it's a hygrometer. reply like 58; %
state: 75; %
